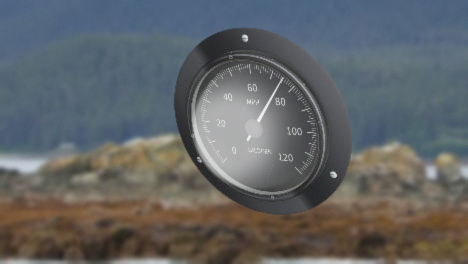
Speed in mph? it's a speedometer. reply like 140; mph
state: 75; mph
